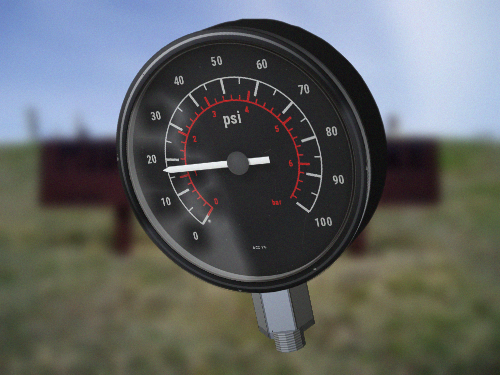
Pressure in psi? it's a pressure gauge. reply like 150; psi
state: 17.5; psi
